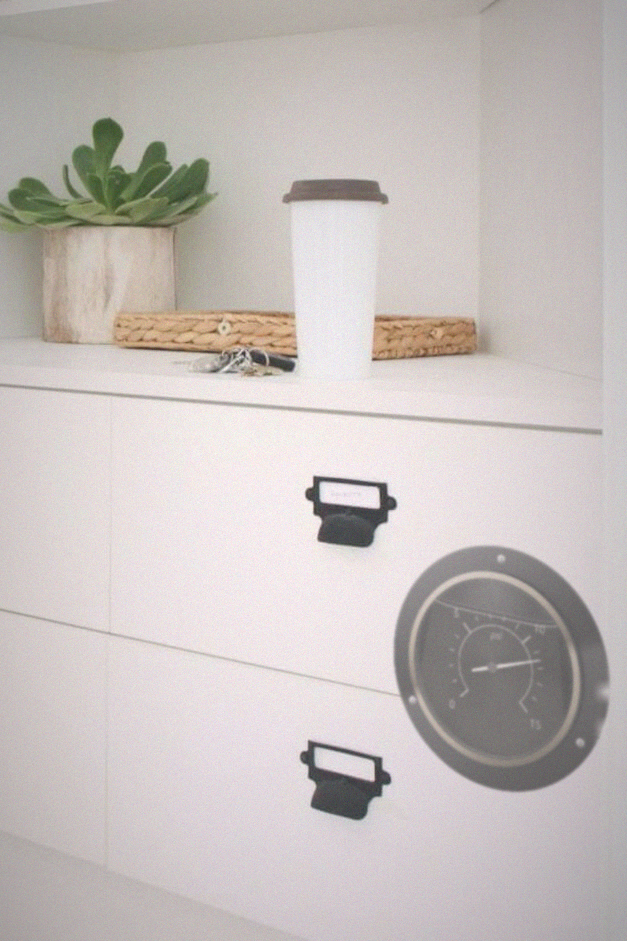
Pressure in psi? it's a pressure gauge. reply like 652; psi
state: 11.5; psi
